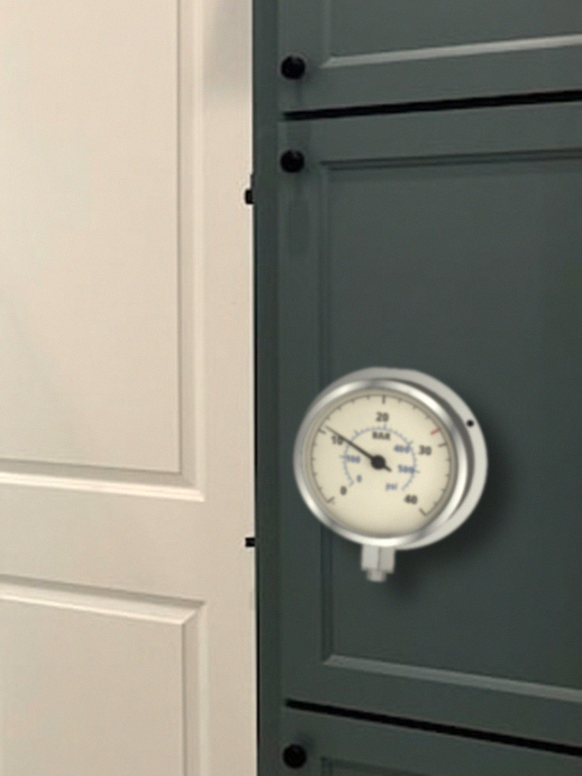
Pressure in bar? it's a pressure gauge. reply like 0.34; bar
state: 11; bar
